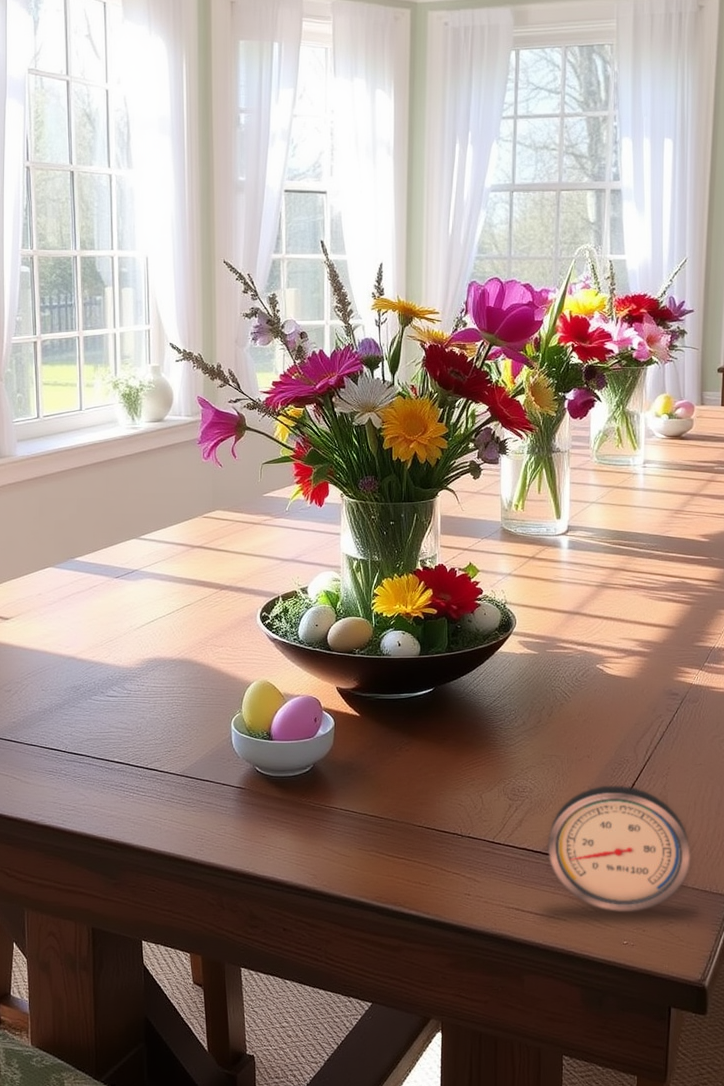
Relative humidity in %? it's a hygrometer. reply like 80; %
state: 10; %
